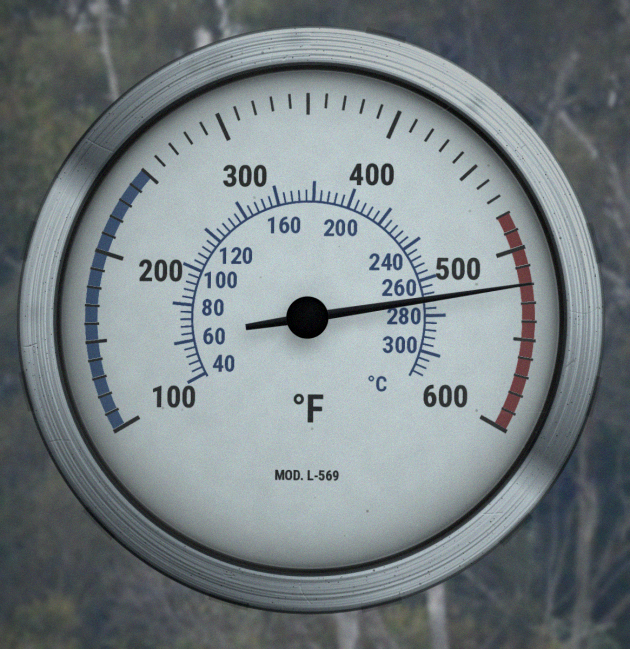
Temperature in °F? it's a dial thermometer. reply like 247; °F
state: 520; °F
